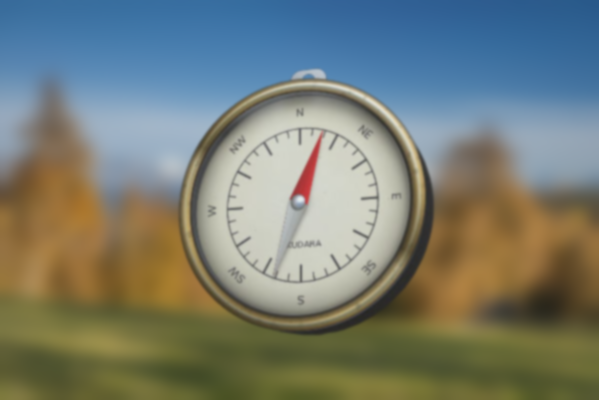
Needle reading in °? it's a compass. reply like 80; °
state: 20; °
